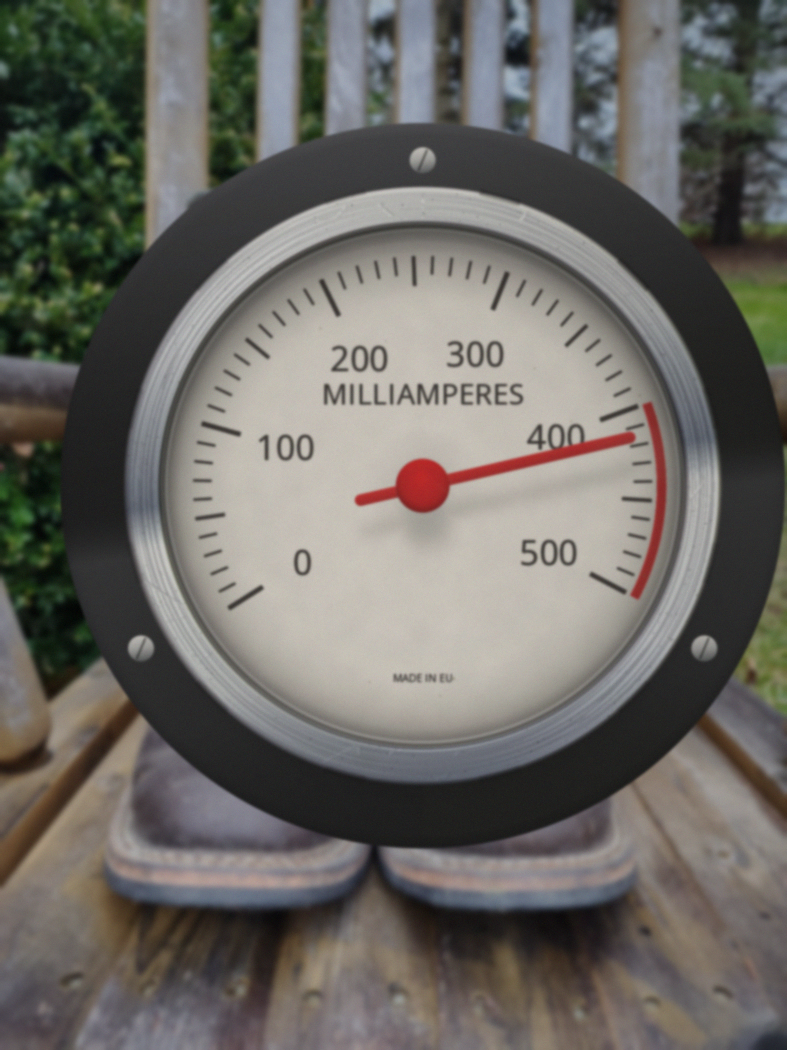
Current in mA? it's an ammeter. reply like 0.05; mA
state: 415; mA
